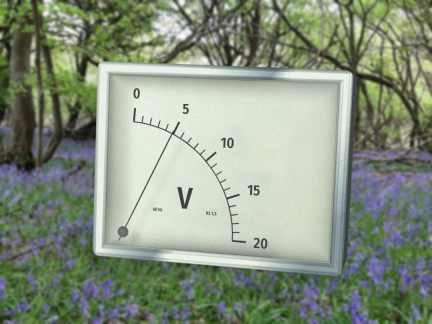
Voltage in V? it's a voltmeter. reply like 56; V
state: 5; V
